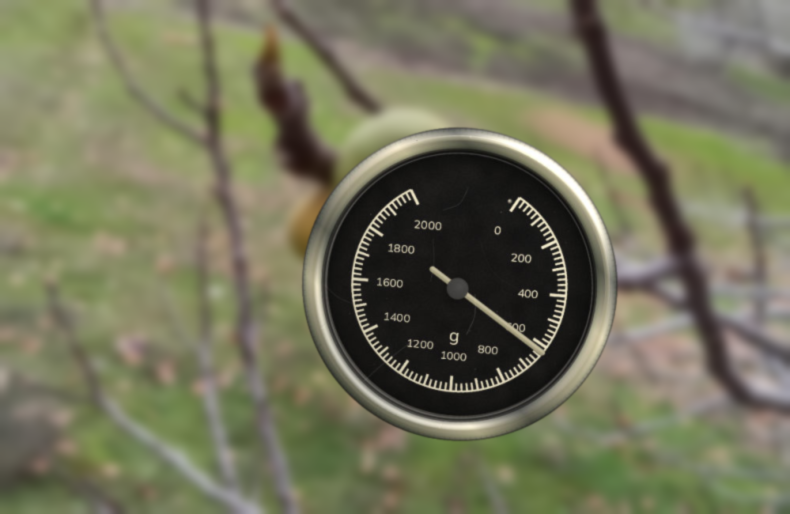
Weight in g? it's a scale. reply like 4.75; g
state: 620; g
